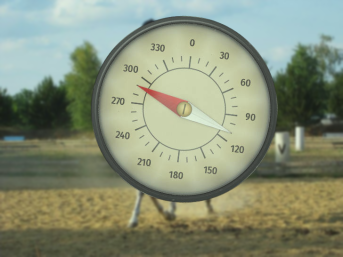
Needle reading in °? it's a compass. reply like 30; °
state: 290; °
